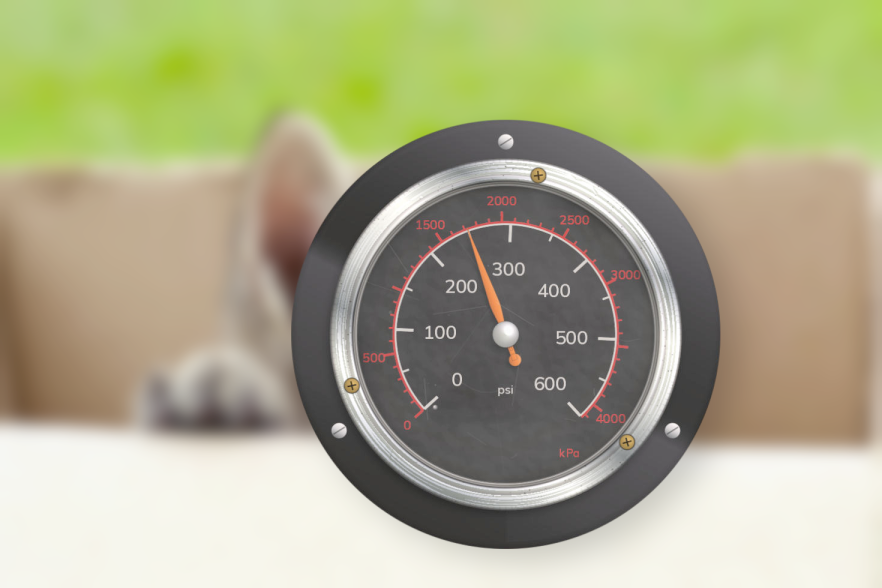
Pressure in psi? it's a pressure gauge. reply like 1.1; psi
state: 250; psi
